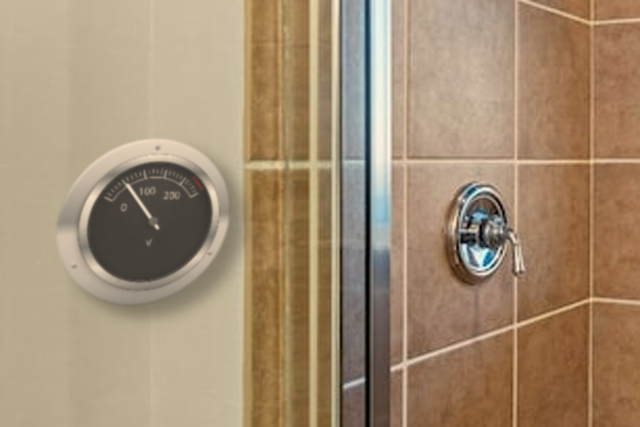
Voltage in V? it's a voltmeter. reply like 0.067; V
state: 50; V
